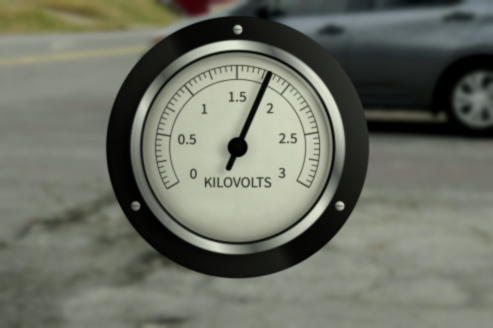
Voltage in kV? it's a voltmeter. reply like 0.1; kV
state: 1.8; kV
